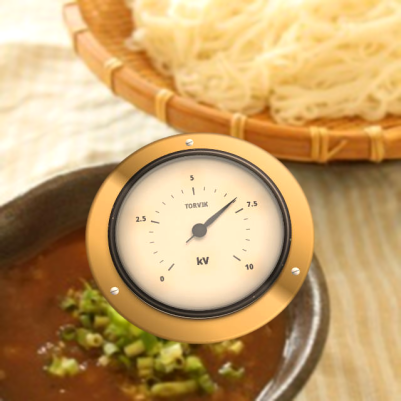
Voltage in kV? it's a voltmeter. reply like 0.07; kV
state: 7; kV
